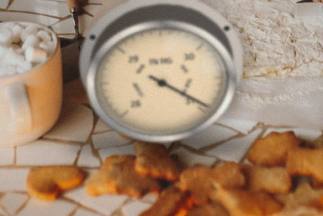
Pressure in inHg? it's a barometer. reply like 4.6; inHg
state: 30.9; inHg
